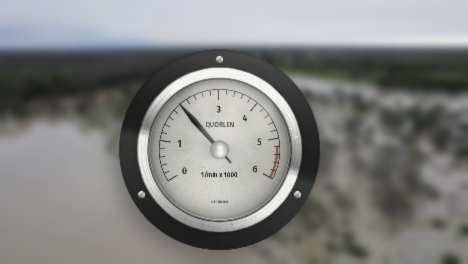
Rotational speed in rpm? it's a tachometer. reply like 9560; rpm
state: 2000; rpm
